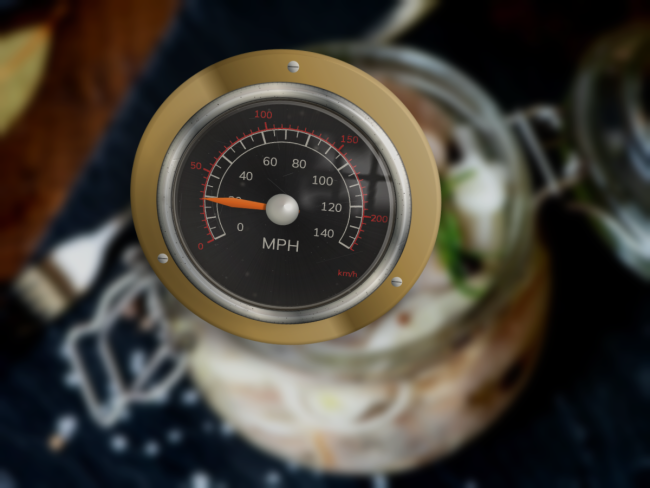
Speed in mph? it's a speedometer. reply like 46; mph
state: 20; mph
